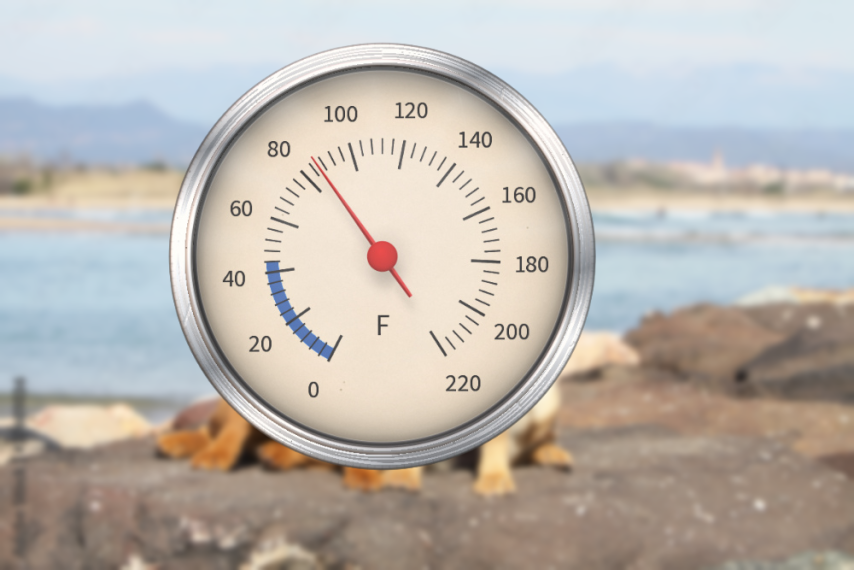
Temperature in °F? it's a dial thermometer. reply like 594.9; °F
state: 86; °F
